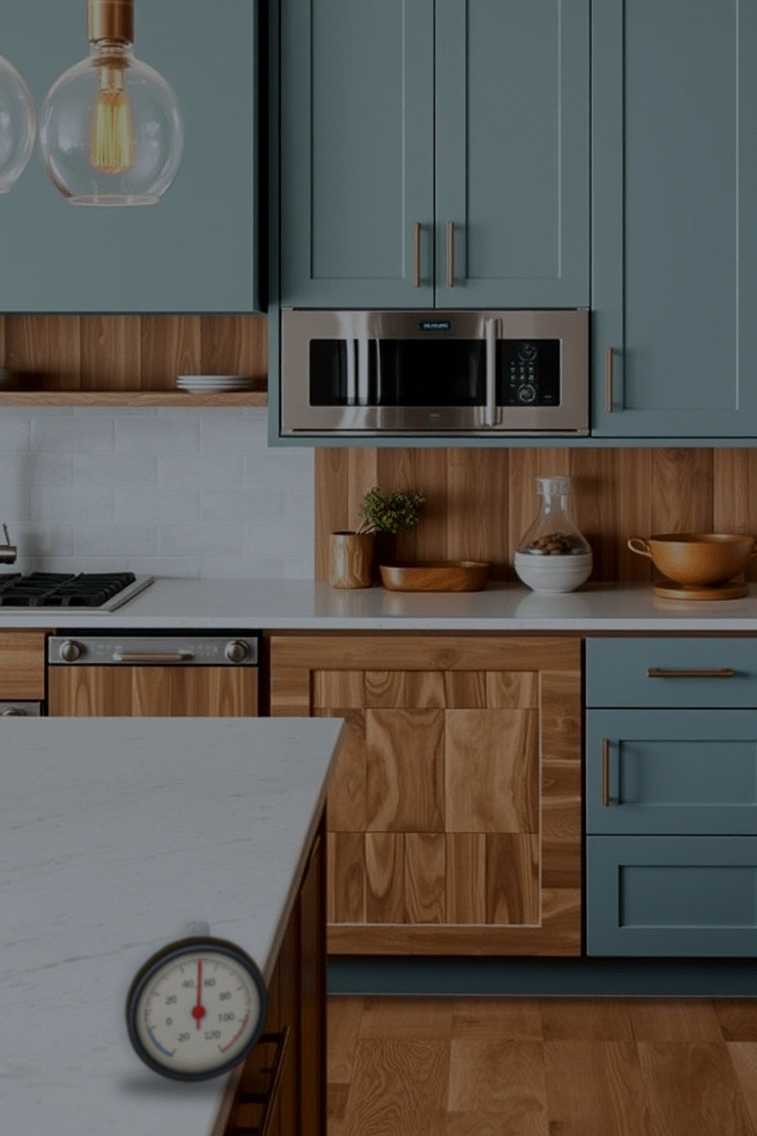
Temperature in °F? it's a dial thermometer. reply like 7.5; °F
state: 50; °F
